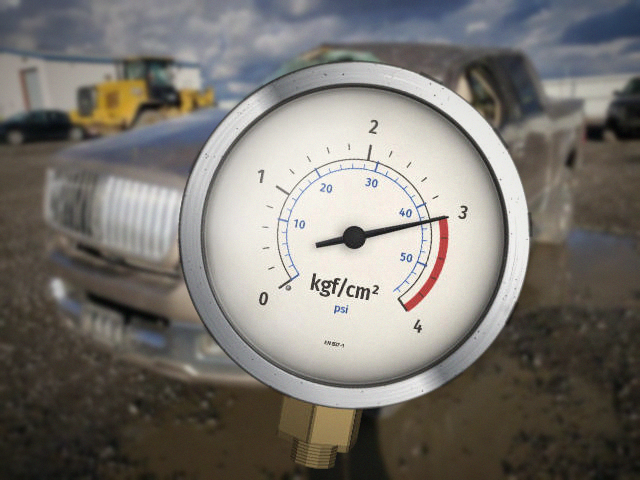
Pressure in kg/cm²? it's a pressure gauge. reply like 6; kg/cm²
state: 3; kg/cm²
